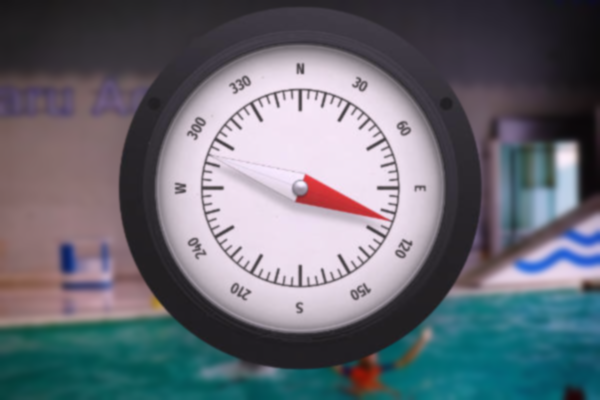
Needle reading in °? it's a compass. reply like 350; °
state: 110; °
